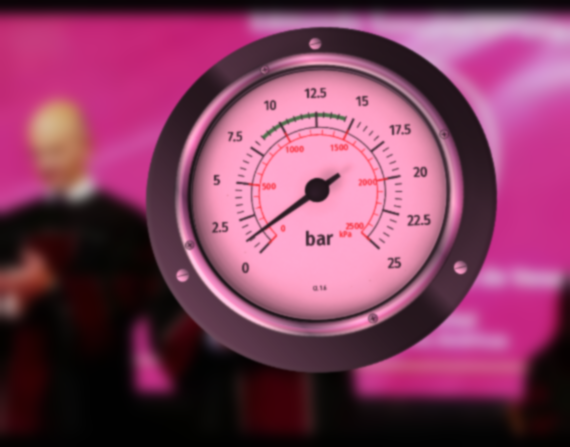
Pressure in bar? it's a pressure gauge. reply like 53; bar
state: 1; bar
